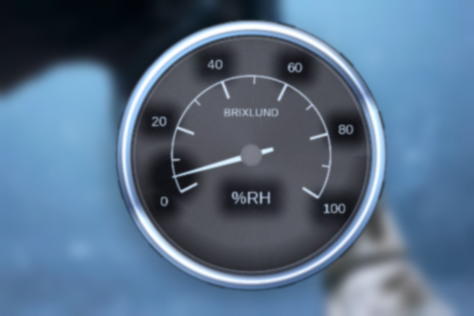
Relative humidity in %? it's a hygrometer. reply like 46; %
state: 5; %
